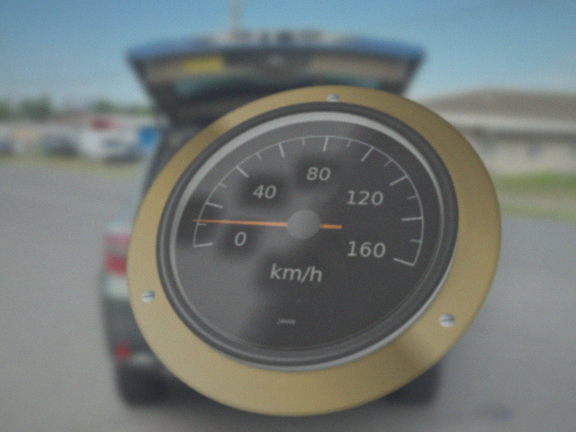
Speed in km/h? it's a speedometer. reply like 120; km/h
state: 10; km/h
